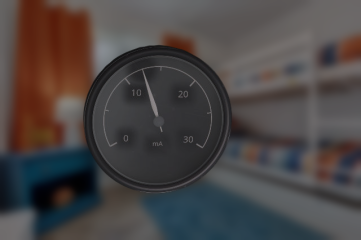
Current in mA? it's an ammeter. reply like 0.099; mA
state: 12.5; mA
